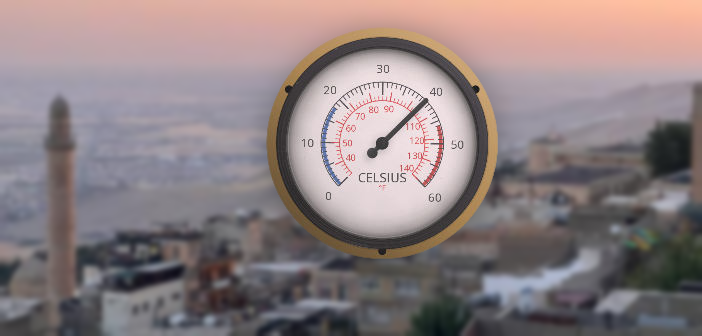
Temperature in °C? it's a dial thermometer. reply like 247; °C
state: 40; °C
